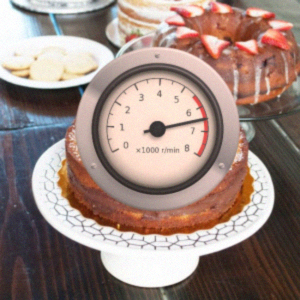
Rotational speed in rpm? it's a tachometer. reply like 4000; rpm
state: 6500; rpm
